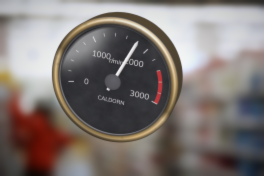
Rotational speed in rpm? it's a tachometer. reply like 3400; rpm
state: 1800; rpm
